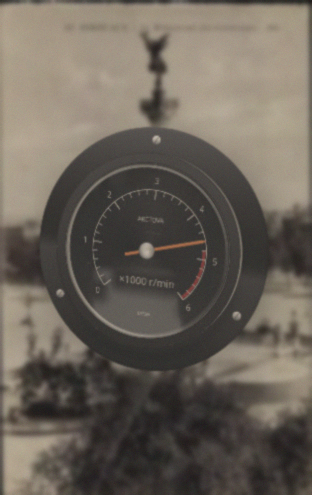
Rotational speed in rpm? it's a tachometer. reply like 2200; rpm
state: 4600; rpm
